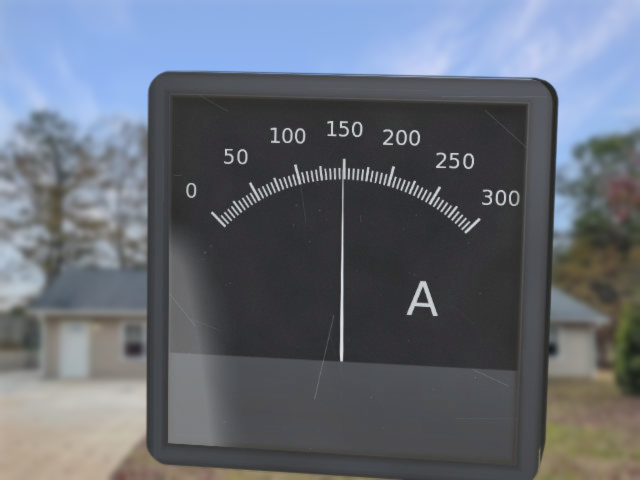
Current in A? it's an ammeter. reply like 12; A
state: 150; A
